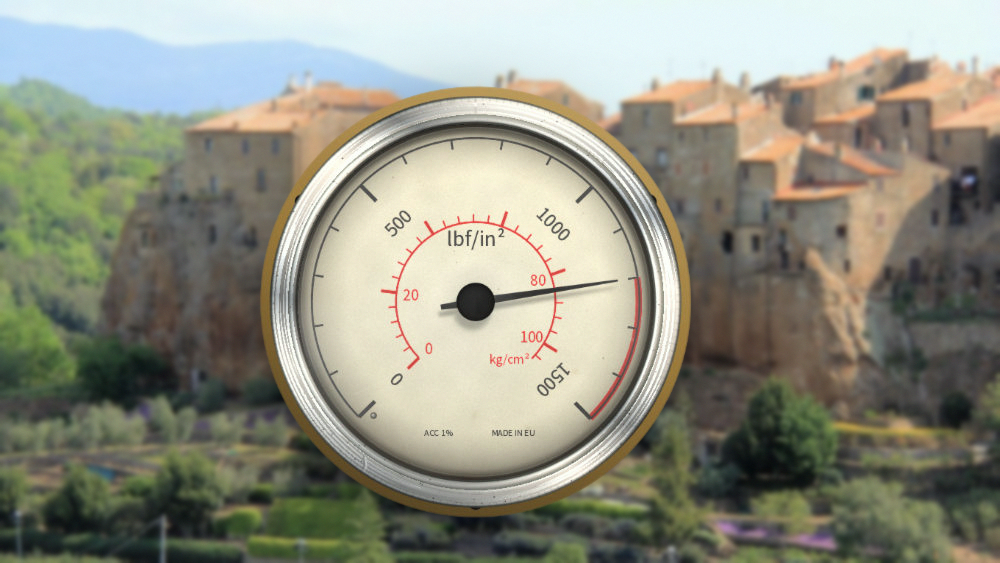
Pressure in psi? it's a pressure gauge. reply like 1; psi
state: 1200; psi
